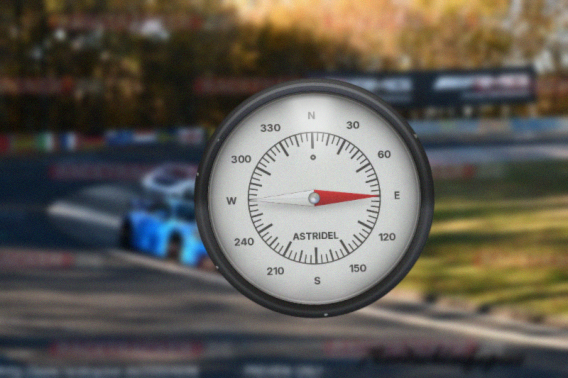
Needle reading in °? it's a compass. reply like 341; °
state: 90; °
